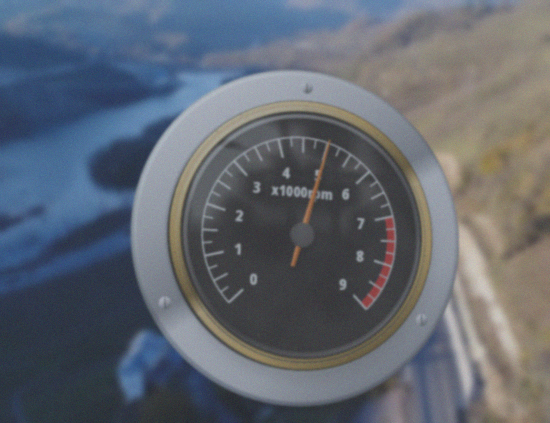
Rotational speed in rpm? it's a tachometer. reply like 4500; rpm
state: 5000; rpm
